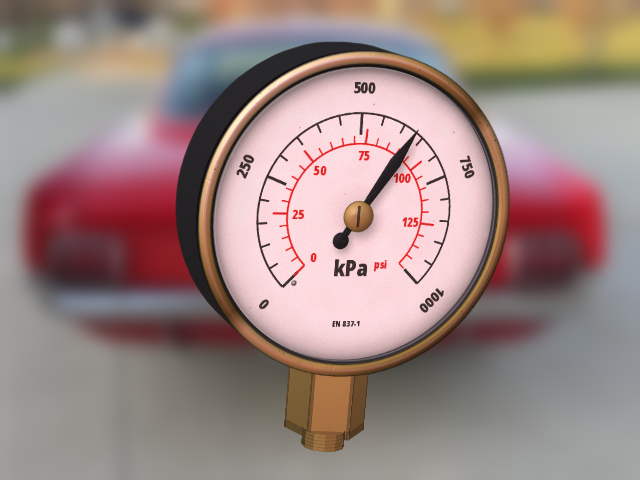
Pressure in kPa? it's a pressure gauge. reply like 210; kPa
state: 625; kPa
